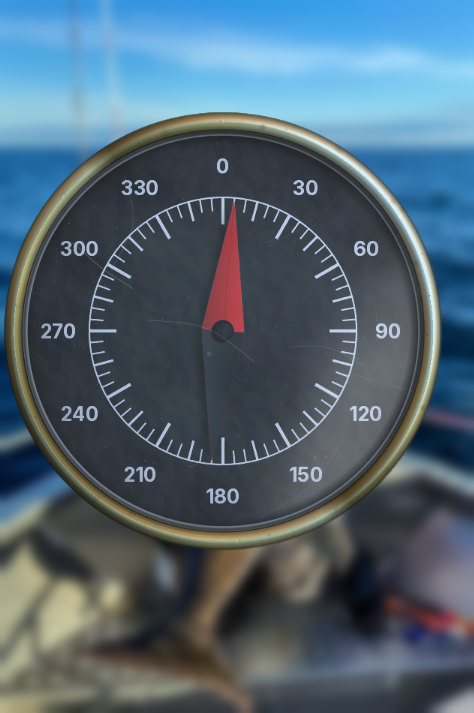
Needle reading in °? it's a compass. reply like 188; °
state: 5; °
